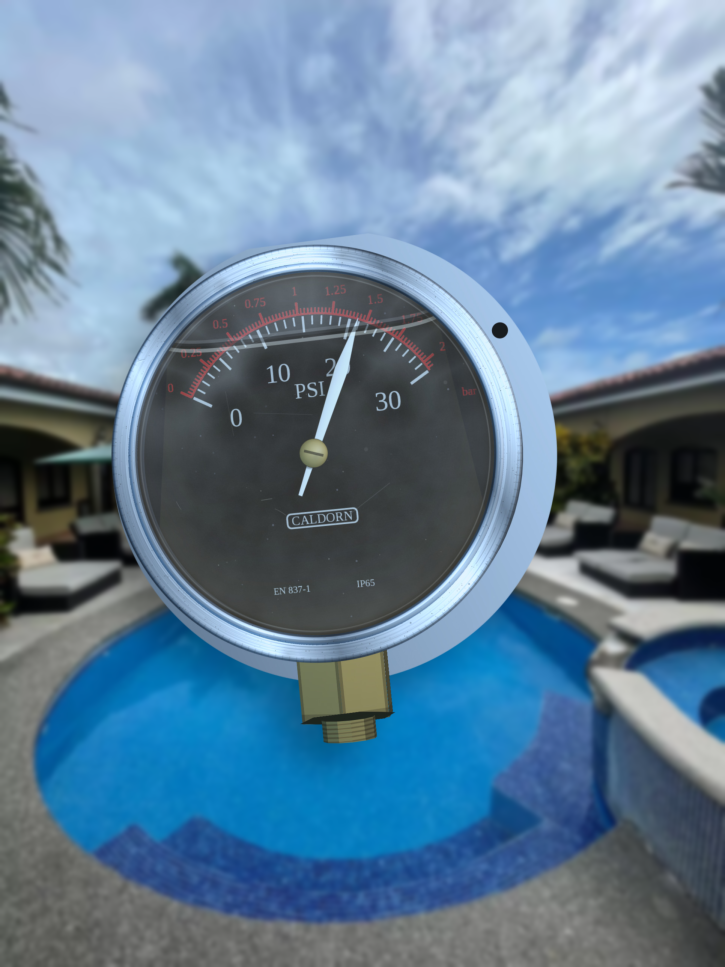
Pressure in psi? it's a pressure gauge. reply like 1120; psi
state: 21; psi
